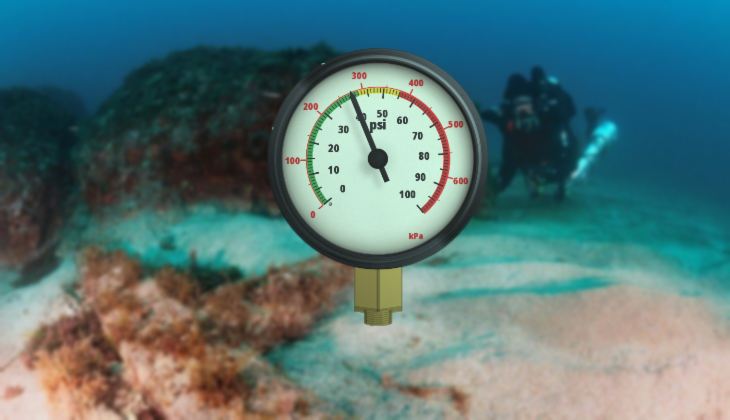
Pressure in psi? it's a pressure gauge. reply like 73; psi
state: 40; psi
